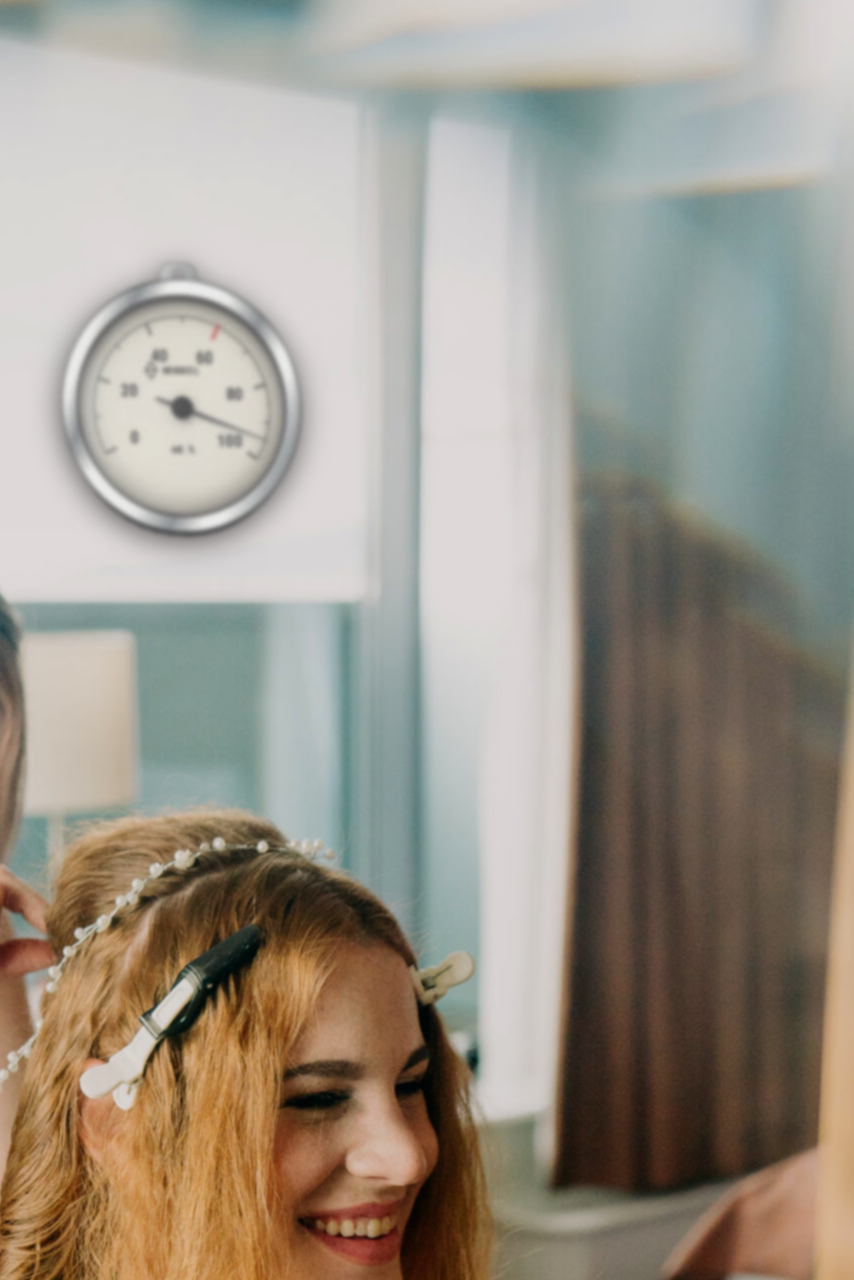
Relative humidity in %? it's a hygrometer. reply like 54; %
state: 95; %
